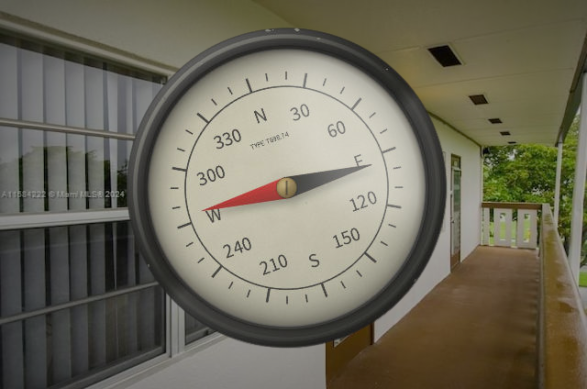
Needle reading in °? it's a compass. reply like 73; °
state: 275; °
